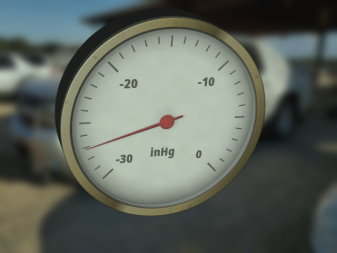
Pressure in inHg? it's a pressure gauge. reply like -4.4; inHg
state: -27; inHg
